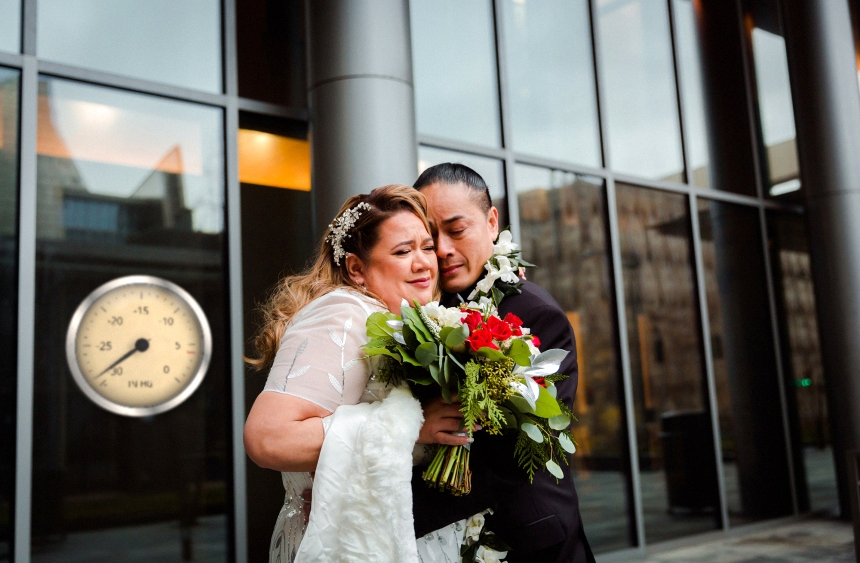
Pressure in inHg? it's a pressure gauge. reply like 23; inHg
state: -29; inHg
